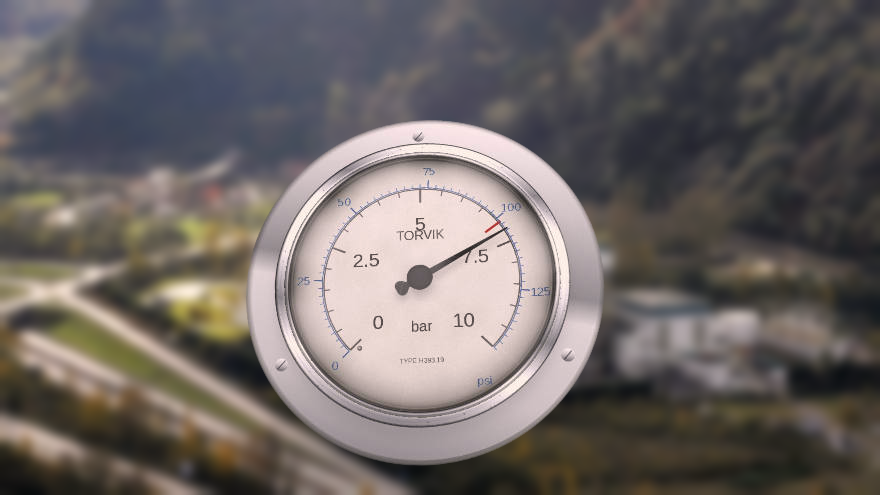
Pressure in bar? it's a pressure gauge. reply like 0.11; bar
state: 7.25; bar
